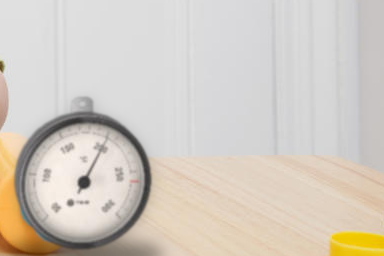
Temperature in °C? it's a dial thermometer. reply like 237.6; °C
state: 200; °C
